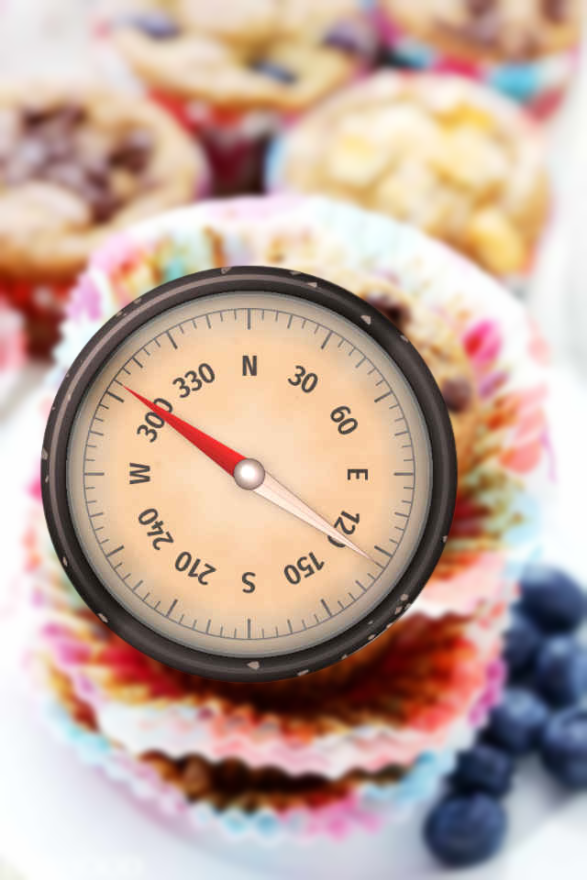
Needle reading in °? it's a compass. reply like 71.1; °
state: 305; °
